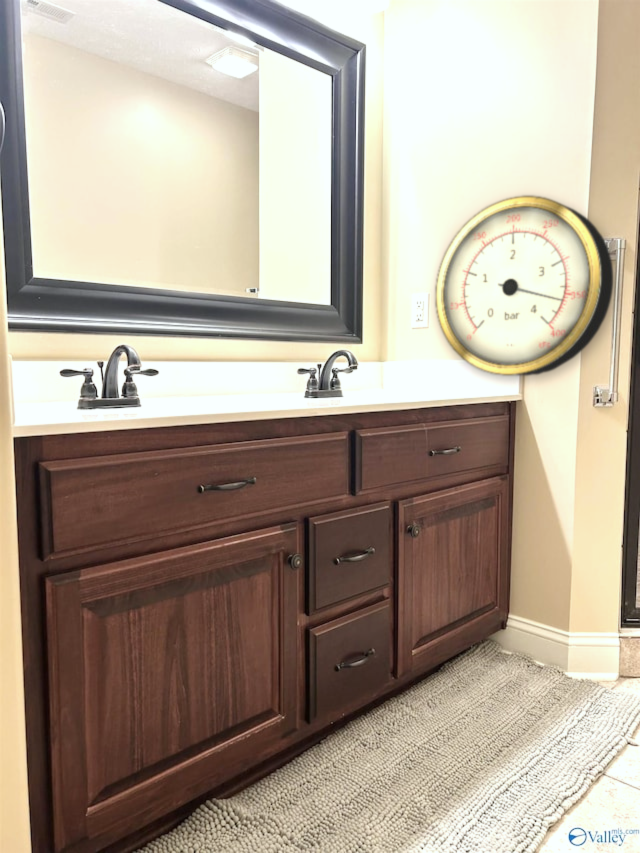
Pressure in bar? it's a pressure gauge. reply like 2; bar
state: 3.6; bar
